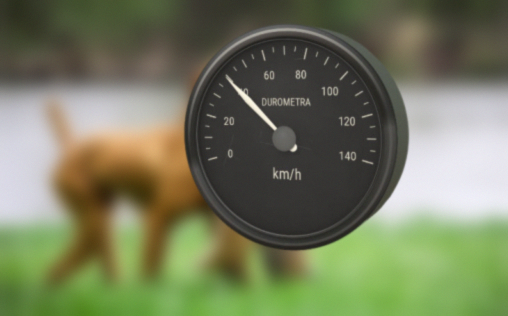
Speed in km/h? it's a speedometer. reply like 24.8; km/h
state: 40; km/h
